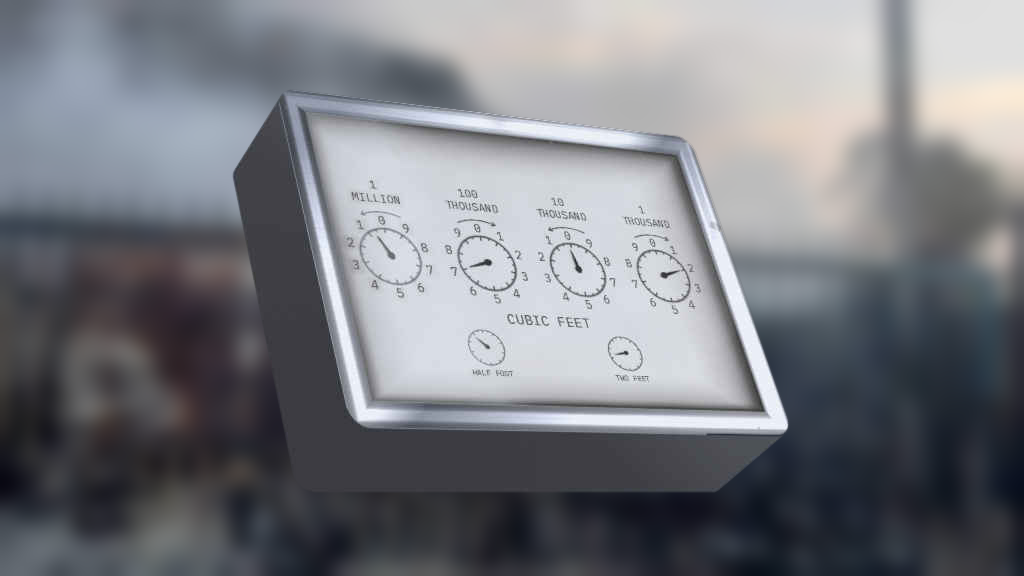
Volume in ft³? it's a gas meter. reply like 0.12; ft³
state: 70200; ft³
